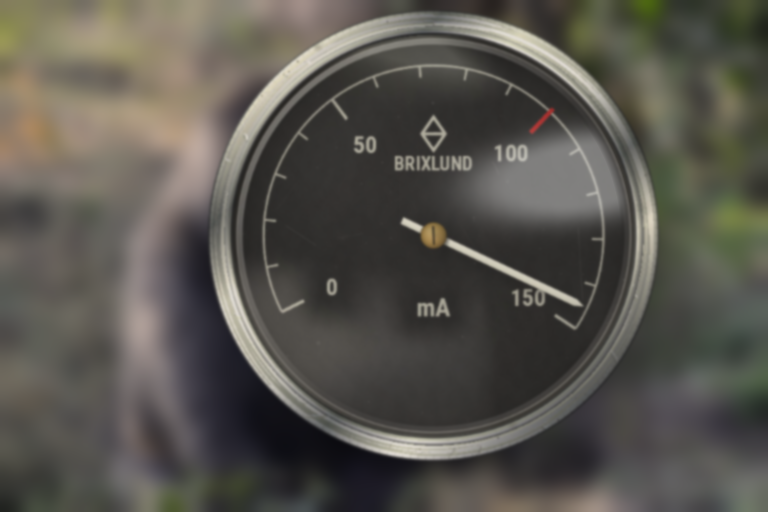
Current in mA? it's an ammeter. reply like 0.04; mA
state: 145; mA
